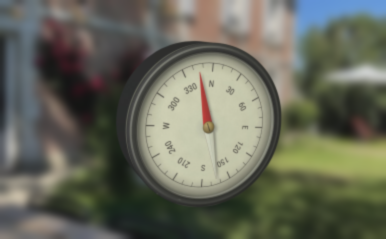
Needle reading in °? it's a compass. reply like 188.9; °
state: 345; °
